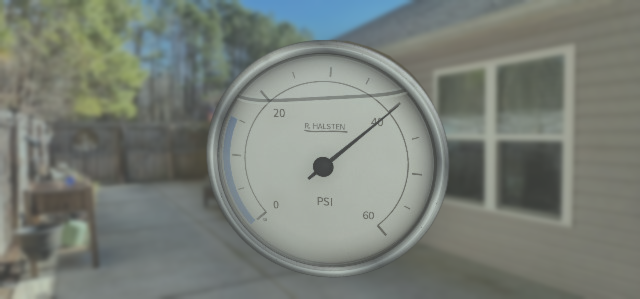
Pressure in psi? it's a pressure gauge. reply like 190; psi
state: 40; psi
